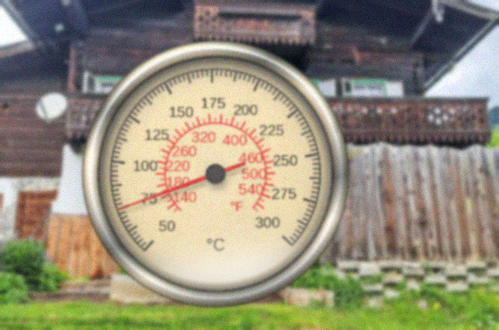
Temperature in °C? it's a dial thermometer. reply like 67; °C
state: 75; °C
